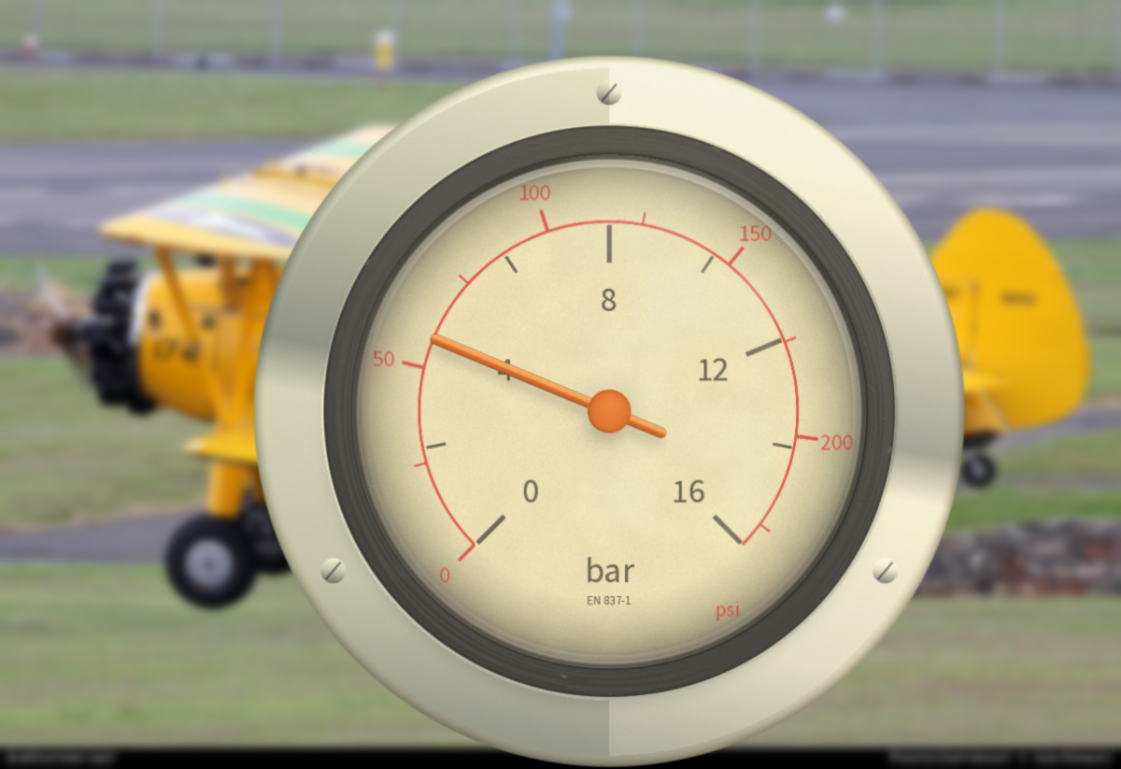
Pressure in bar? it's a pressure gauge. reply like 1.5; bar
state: 4; bar
